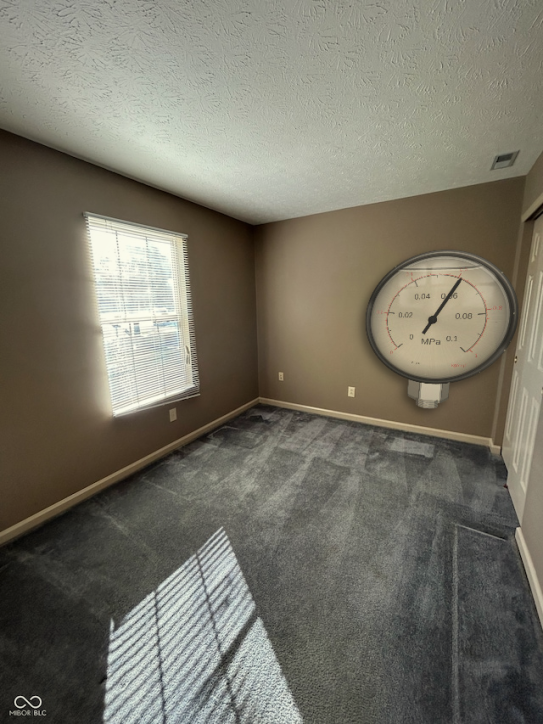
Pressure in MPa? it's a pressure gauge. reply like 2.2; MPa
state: 0.06; MPa
